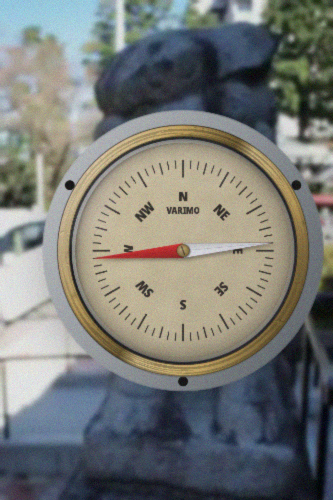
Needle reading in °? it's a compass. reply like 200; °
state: 265; °
